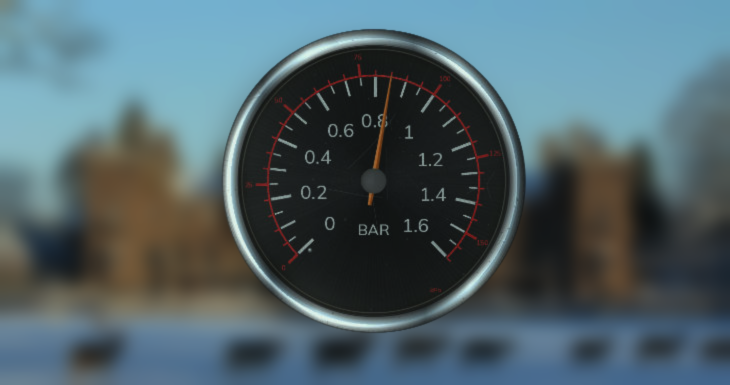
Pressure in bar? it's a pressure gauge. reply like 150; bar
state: 0.85; bar
